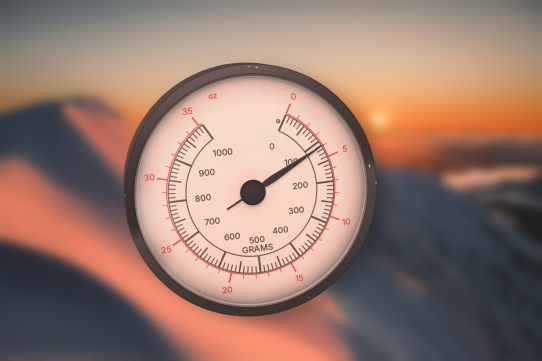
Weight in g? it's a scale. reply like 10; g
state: 110; g
